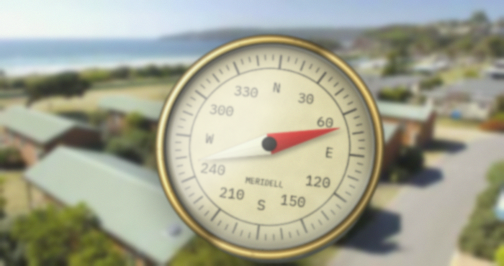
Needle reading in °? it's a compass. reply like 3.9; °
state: 70; °
